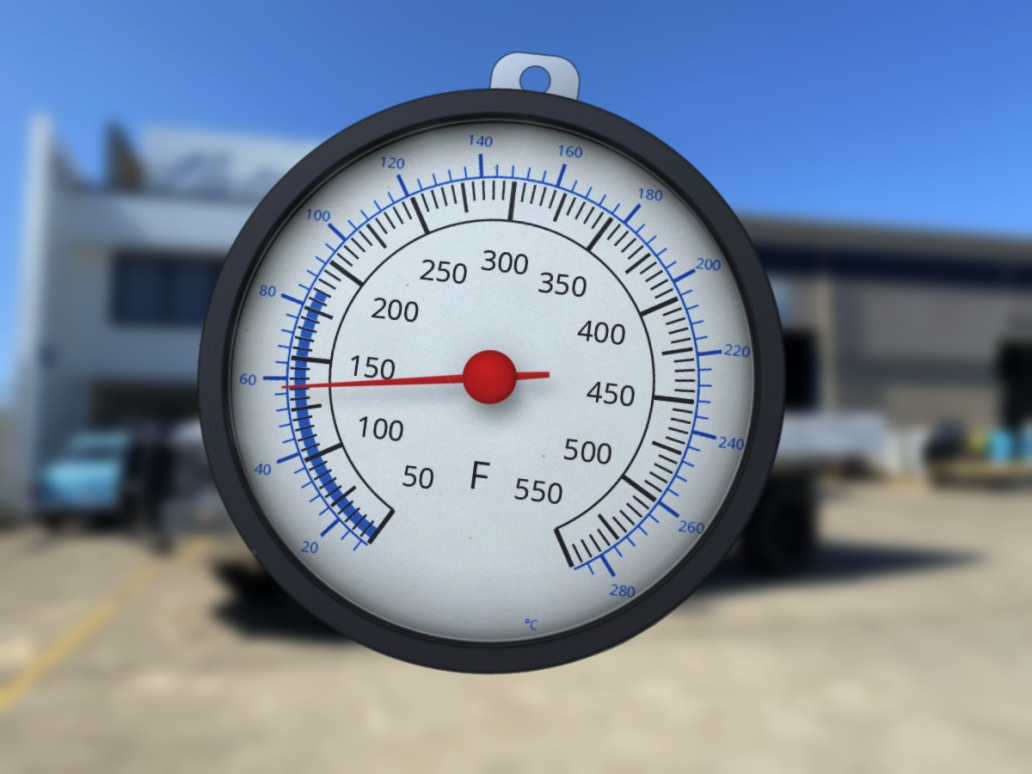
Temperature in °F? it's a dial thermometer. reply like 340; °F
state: 135; °F
